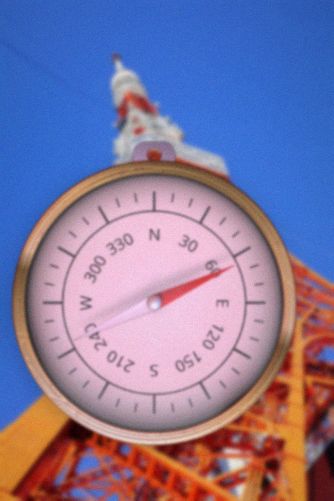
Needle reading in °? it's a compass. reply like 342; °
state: 65; °
